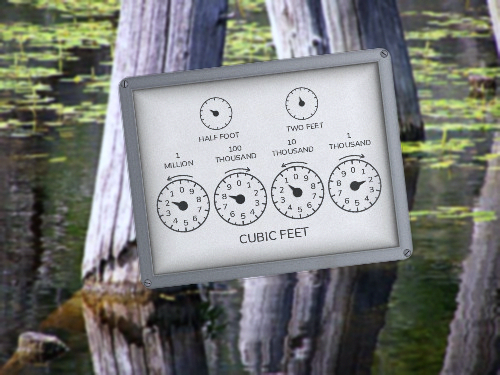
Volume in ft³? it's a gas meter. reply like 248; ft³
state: 181200; ft³
